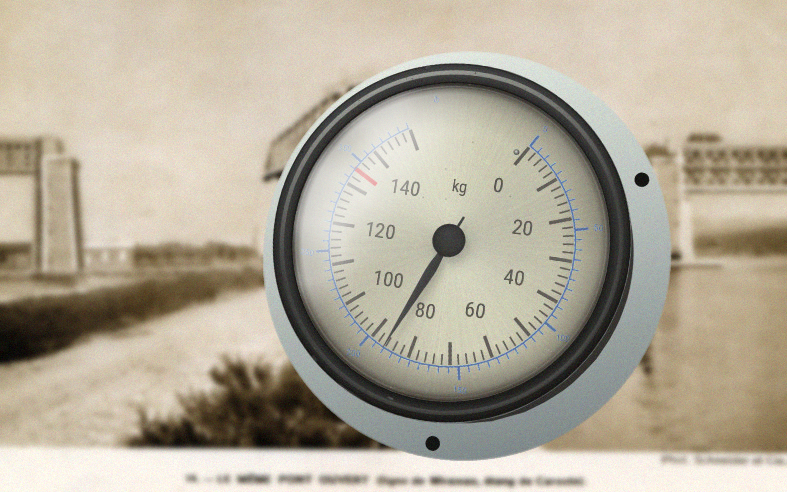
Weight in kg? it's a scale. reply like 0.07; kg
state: 86; kg
